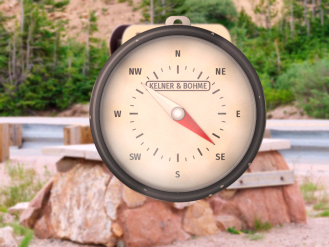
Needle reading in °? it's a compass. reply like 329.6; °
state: 130; °
